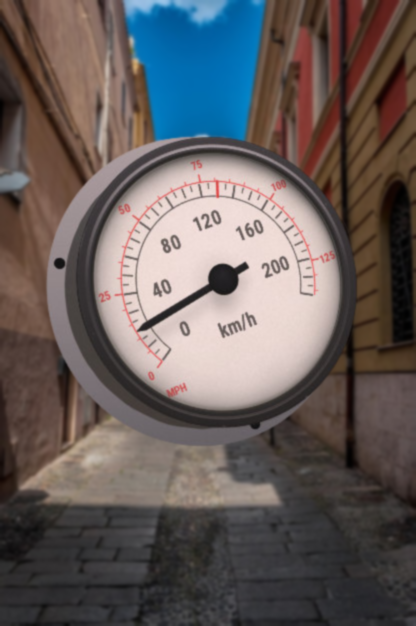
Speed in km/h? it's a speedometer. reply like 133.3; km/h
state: 20; km/h
